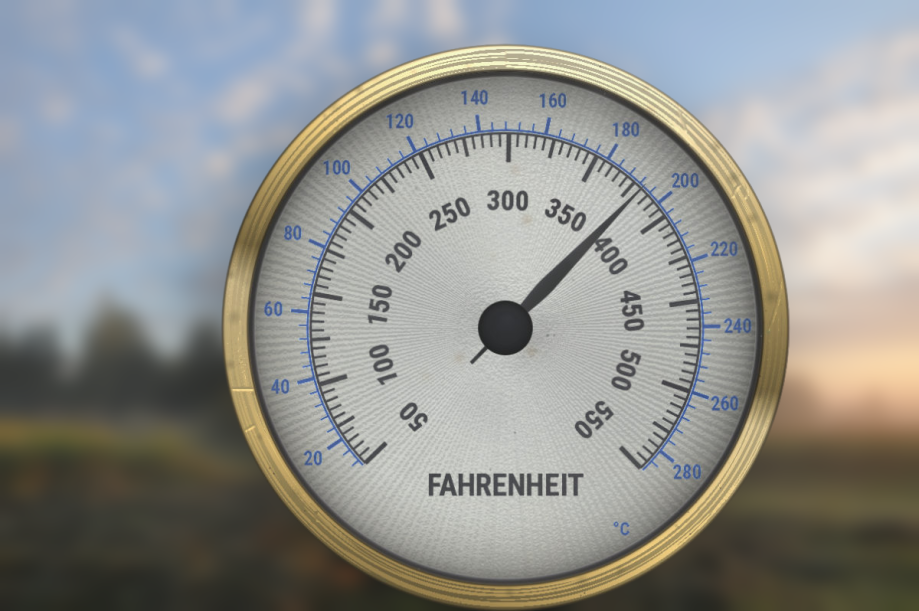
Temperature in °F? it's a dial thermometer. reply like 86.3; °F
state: 380; °F
